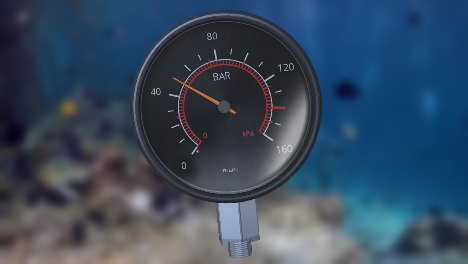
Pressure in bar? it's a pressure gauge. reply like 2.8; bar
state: 50; bar
